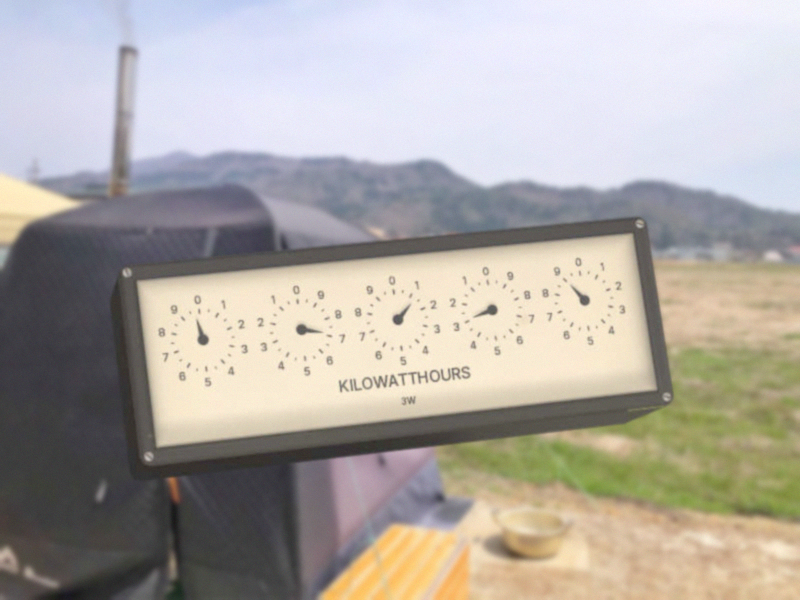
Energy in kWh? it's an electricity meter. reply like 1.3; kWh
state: 97129; kWh
